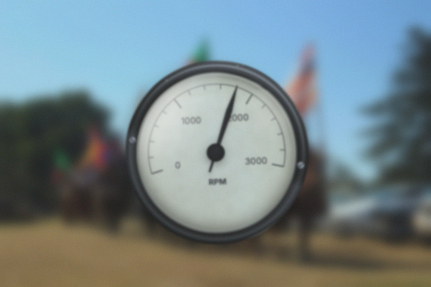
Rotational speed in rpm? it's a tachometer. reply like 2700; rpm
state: 1800; rpm
